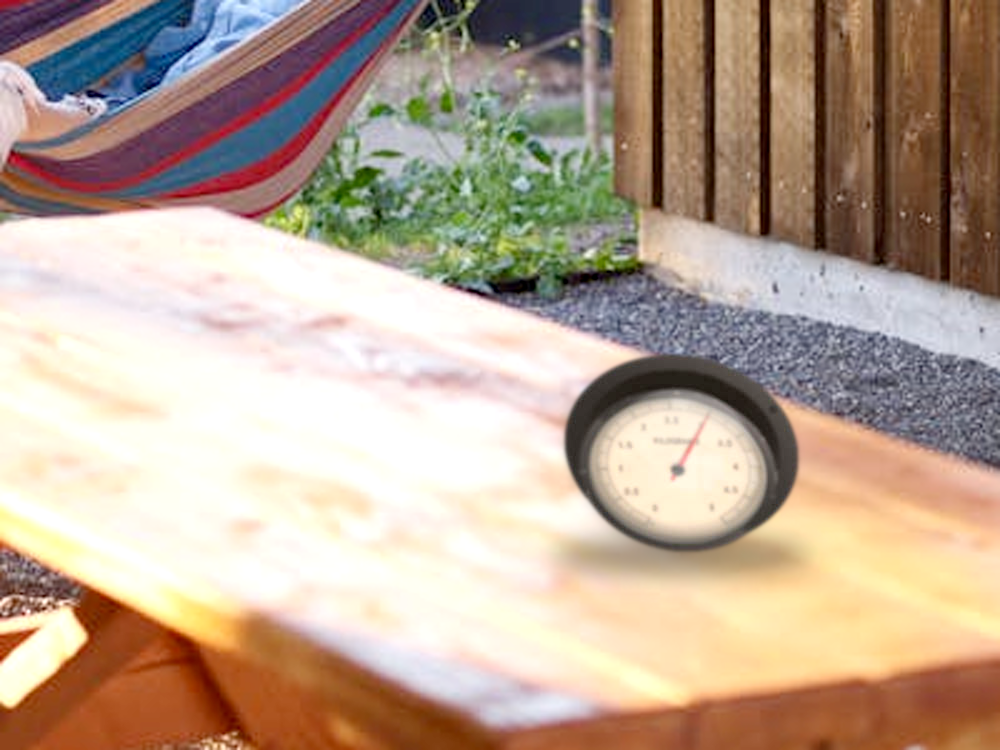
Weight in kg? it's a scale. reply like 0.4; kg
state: 3; kg
